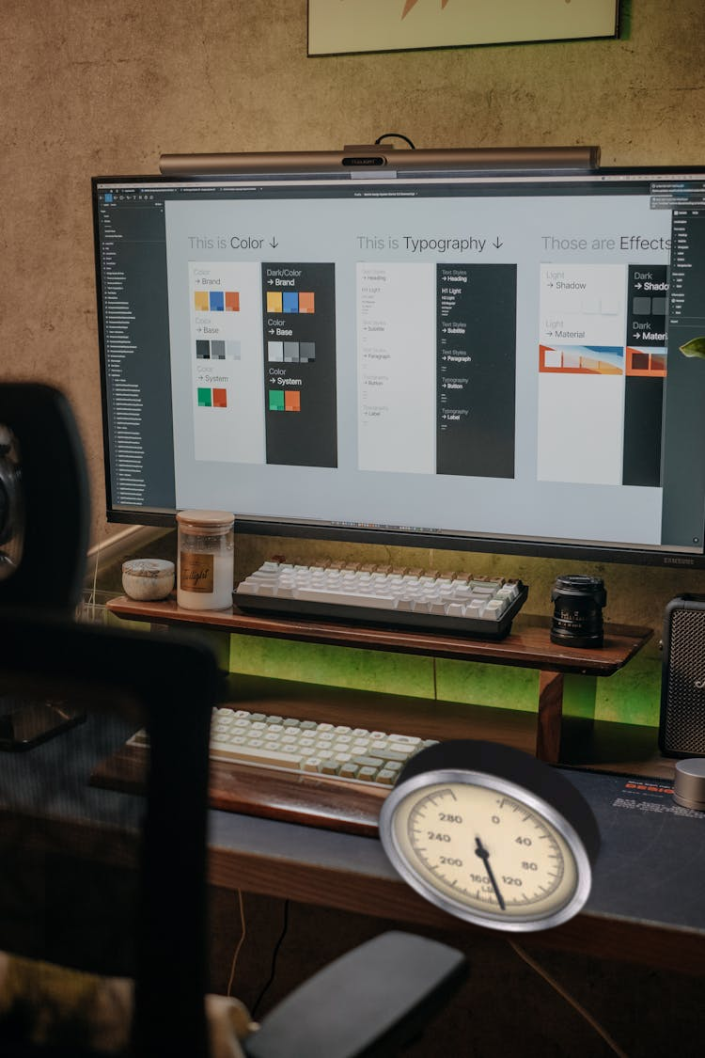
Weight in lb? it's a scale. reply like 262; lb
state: 140; lb
